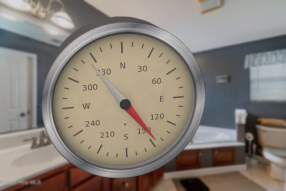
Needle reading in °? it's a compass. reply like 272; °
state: 145; °
